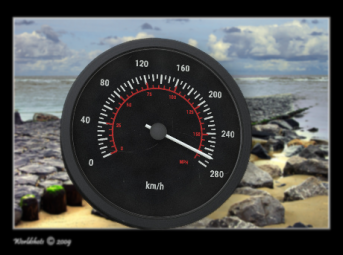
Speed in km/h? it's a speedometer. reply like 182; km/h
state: 270; km/h
